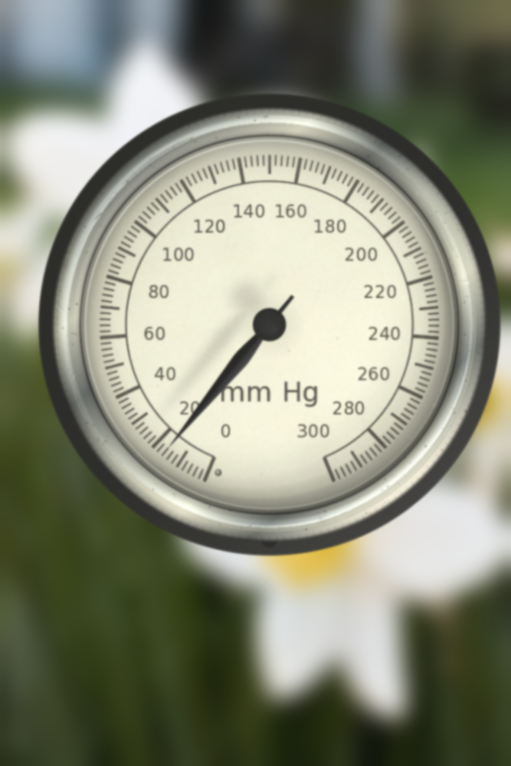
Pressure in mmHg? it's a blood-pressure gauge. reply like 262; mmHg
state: 16; mmHg
